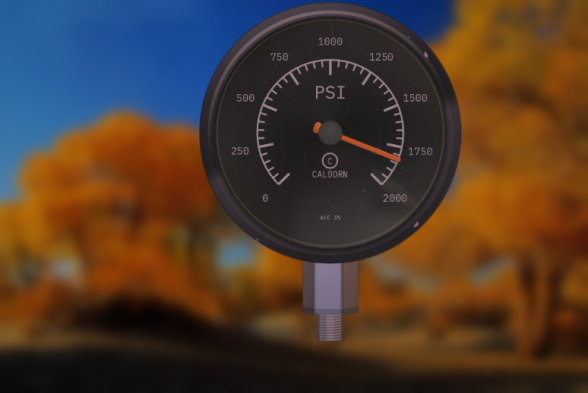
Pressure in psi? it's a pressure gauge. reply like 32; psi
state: 1825; psi
